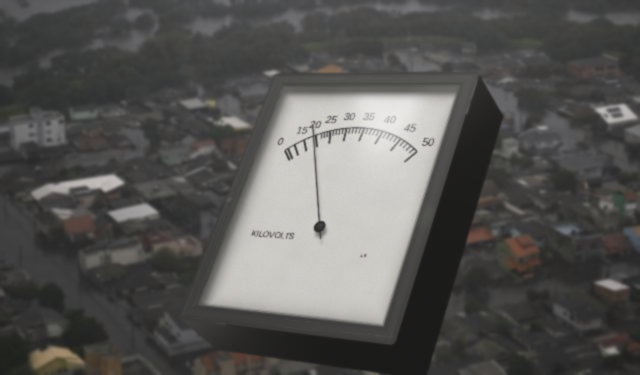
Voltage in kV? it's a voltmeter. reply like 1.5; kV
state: 20; kV
